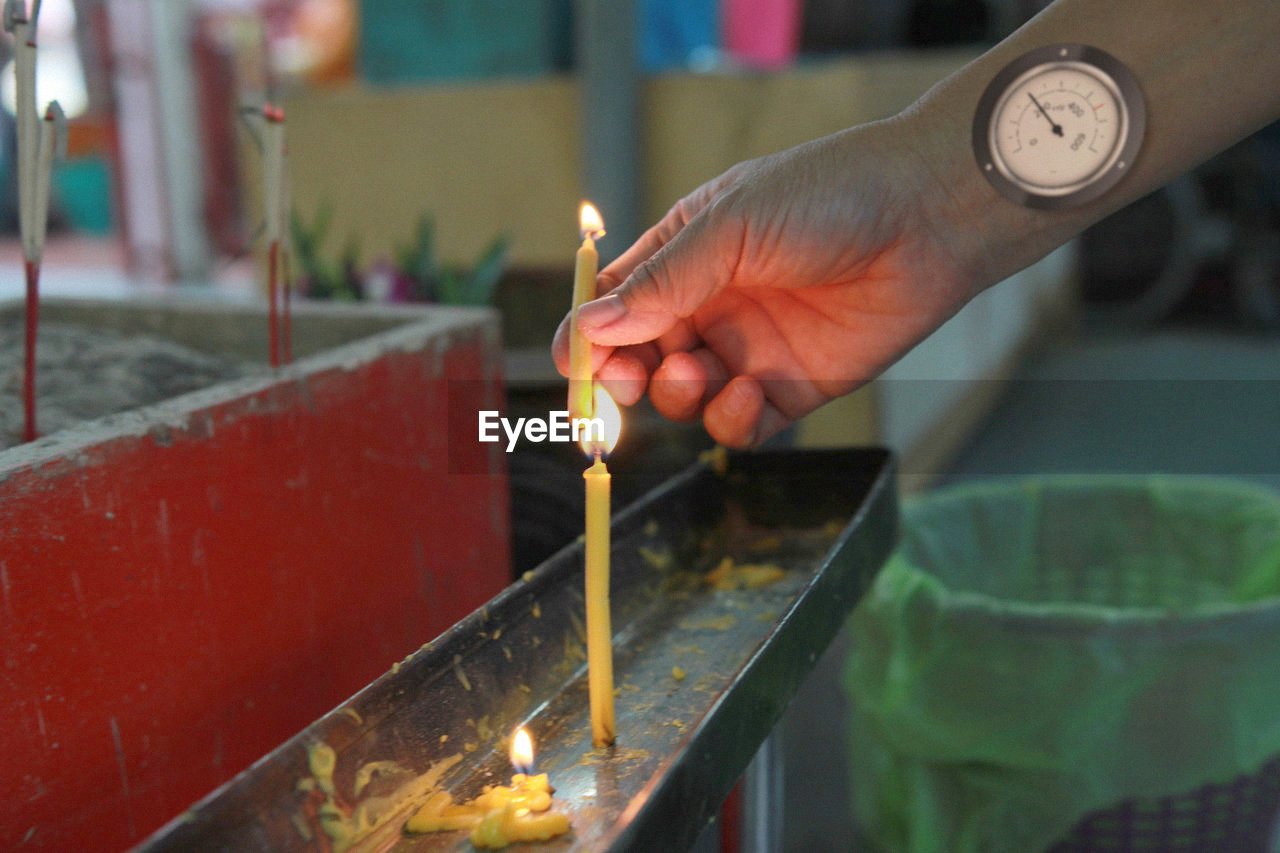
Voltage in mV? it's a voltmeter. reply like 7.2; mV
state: 200; mV
